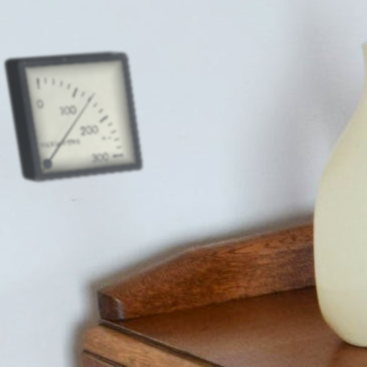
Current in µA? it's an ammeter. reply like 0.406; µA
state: 140; µA
